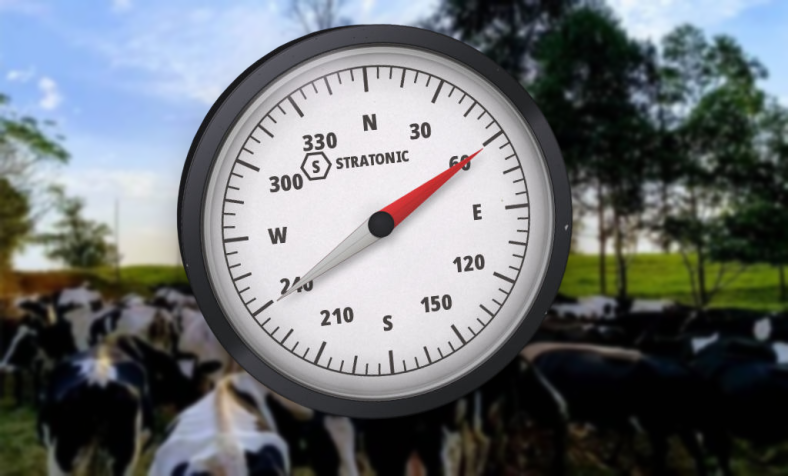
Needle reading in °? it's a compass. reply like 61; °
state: 60; °
